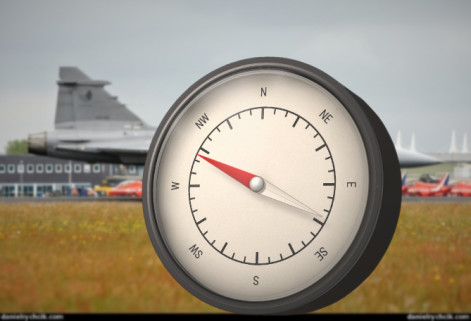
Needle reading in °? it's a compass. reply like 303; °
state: 295; °
